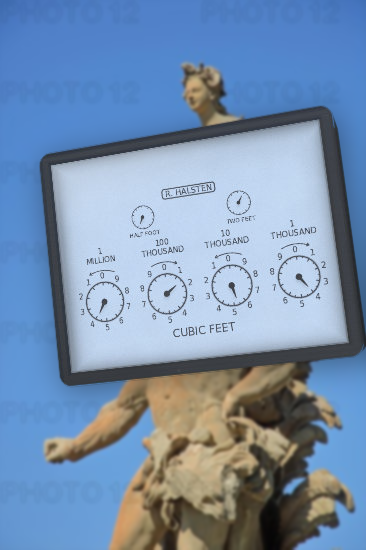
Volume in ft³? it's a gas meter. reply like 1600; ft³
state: 415400; ft³
